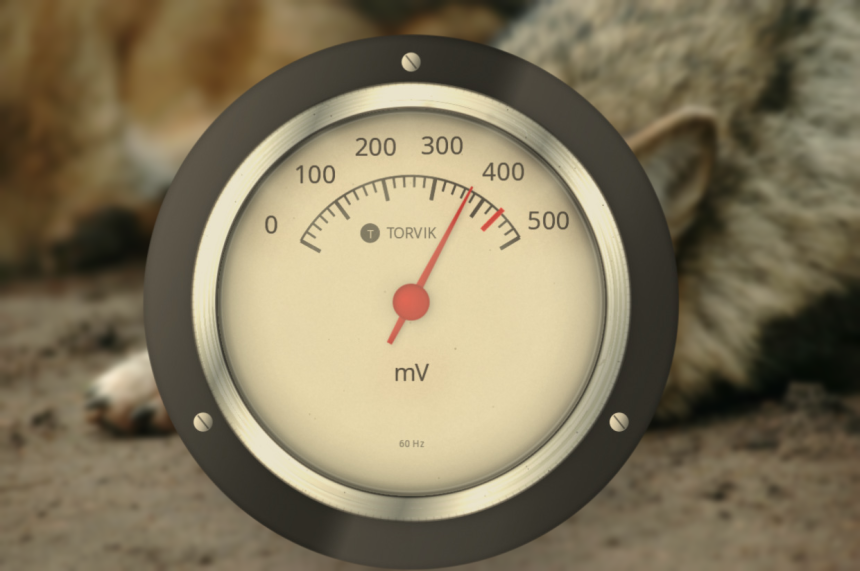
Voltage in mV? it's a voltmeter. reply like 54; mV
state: 370; mV
